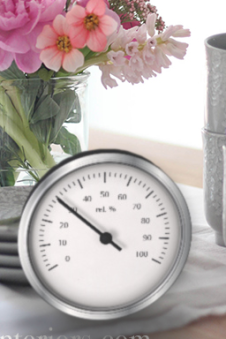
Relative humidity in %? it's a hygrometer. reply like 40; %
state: 30; %
